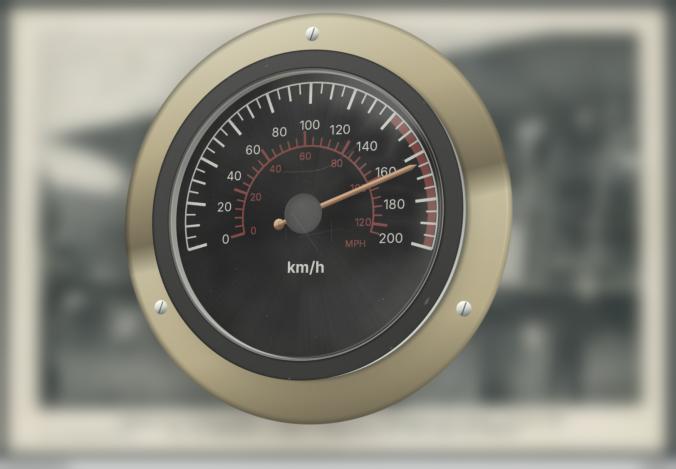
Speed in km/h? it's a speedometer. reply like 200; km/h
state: 165; km/h
